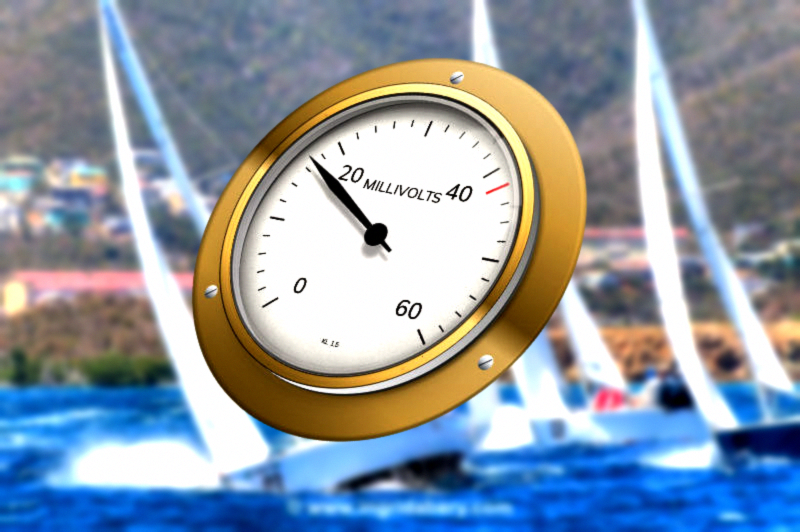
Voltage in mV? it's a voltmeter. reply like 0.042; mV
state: 17; mV
